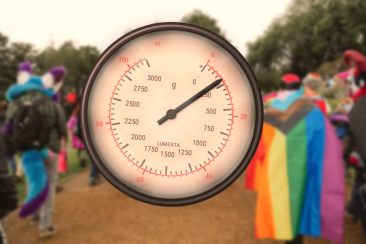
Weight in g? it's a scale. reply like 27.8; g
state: 200; g
